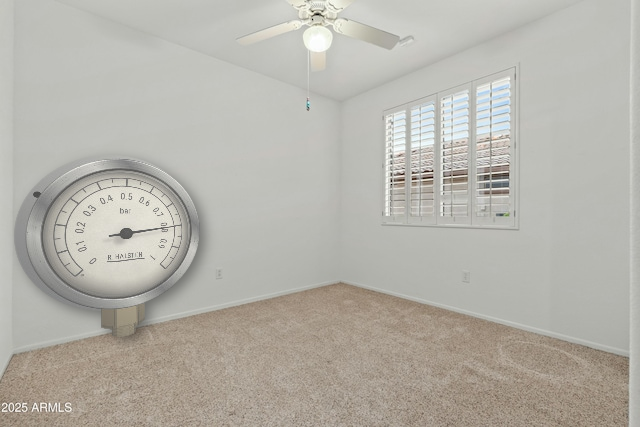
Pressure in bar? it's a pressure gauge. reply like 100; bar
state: 0.8; bar
